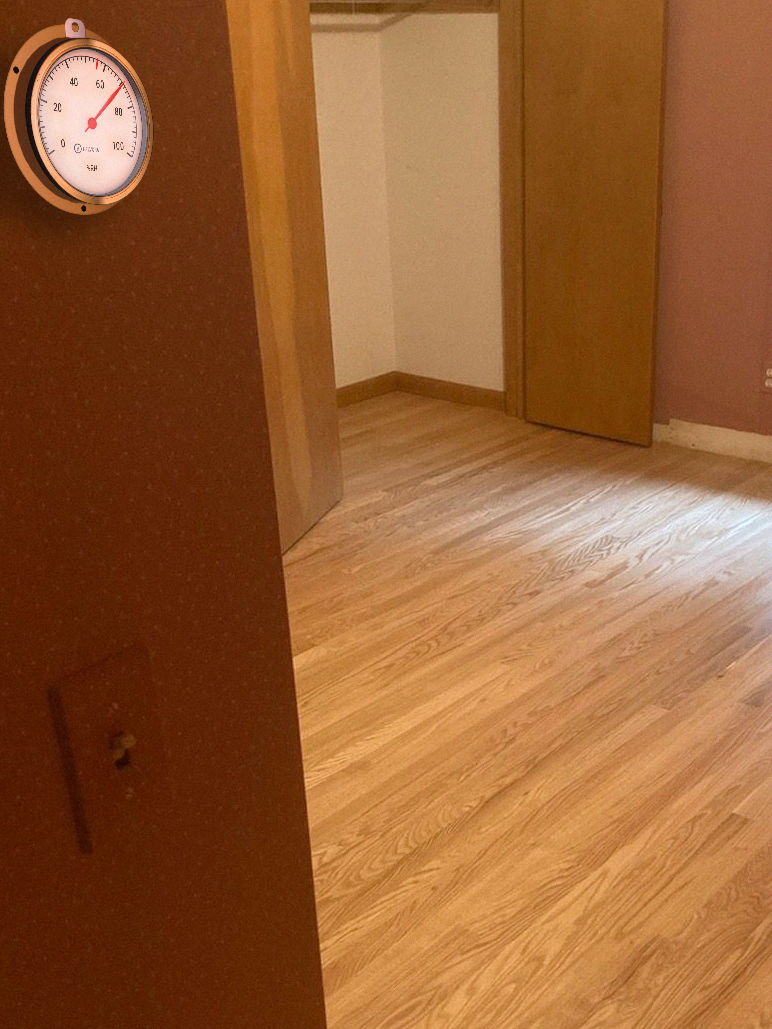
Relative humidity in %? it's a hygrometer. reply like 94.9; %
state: 70; %
